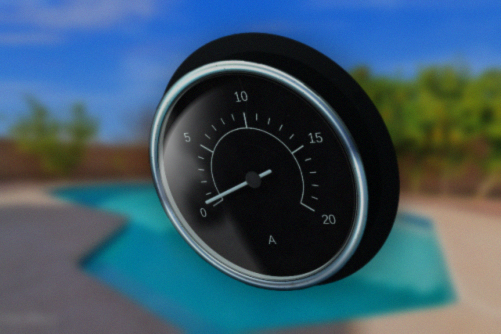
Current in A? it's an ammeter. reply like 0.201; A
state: 0.5; A
